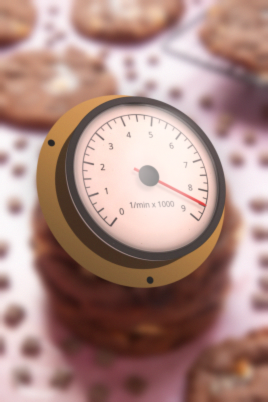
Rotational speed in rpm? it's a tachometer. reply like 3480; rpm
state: 8500; rpm
